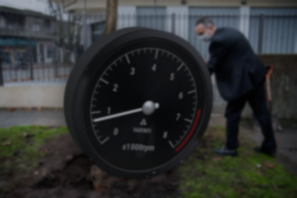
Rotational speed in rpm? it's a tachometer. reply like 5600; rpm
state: 800; rpm
